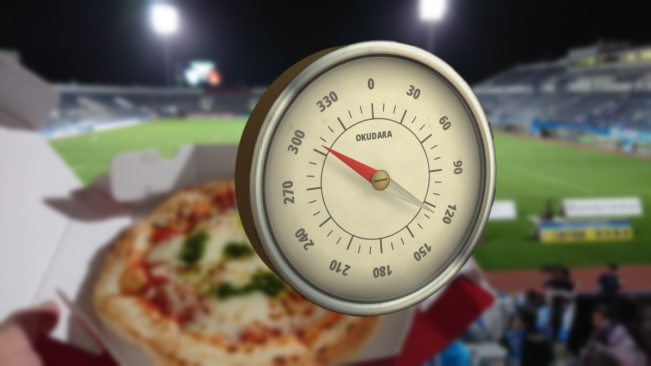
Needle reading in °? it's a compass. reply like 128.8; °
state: 305; °
